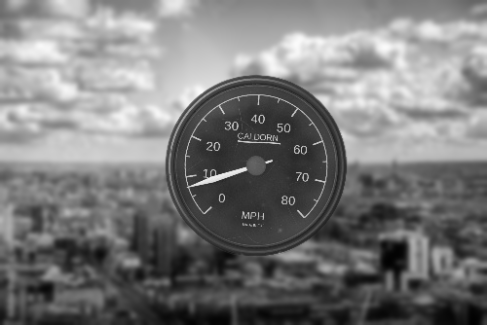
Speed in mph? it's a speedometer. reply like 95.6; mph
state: 7.5; mph
